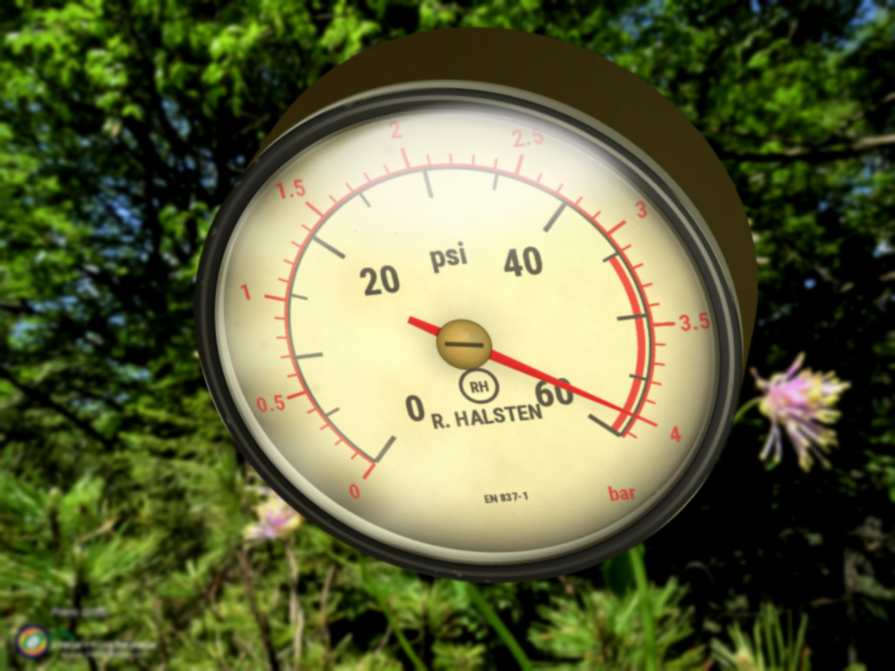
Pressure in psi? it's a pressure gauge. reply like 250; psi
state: 57.5; psi
